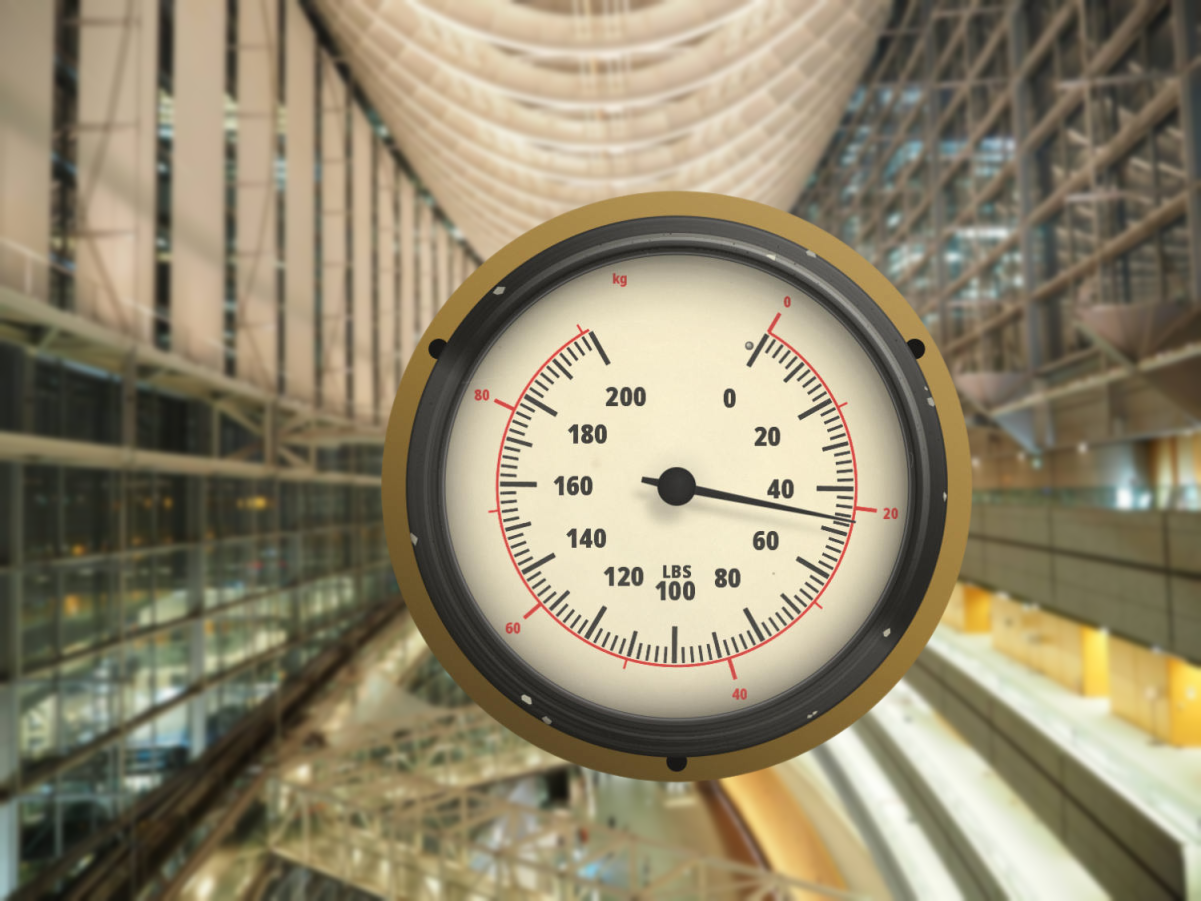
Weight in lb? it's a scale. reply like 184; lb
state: 47; lb
